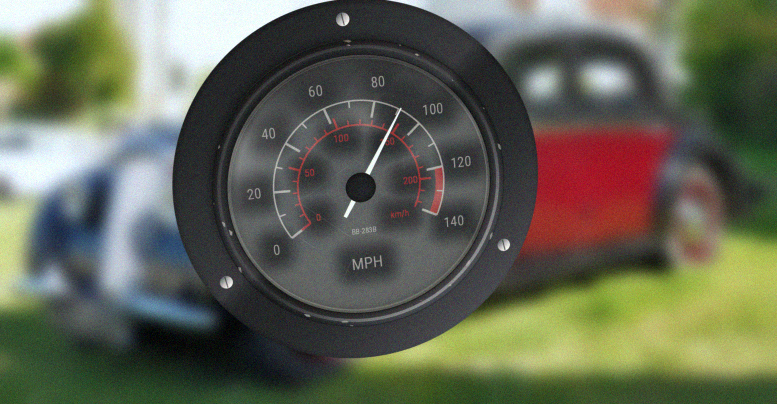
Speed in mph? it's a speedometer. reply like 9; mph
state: 90; mph
